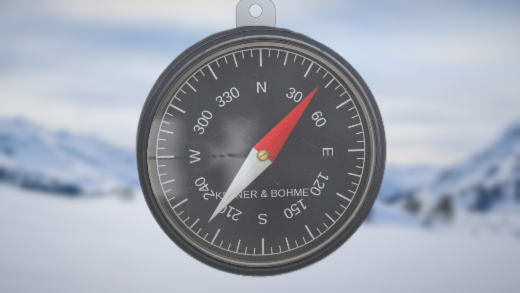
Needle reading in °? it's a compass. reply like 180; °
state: 40; °
